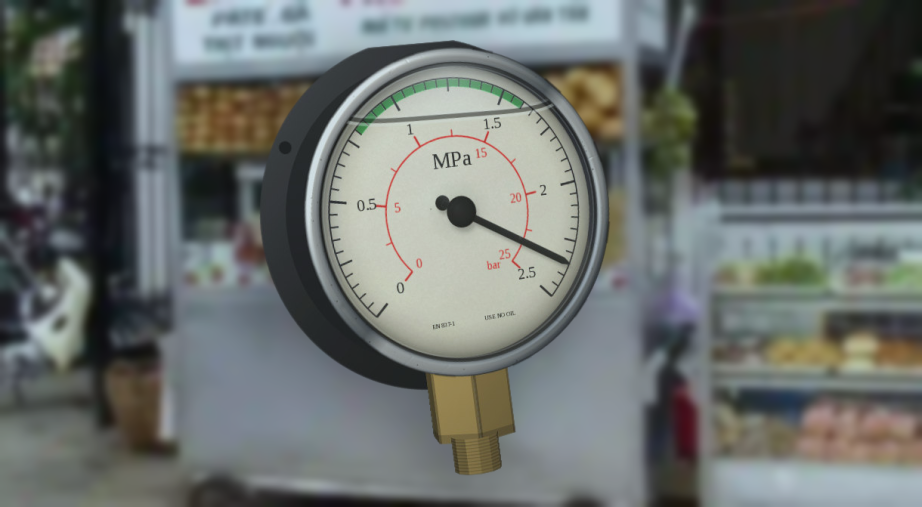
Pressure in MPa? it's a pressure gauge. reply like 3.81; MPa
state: 2.35; MPa
